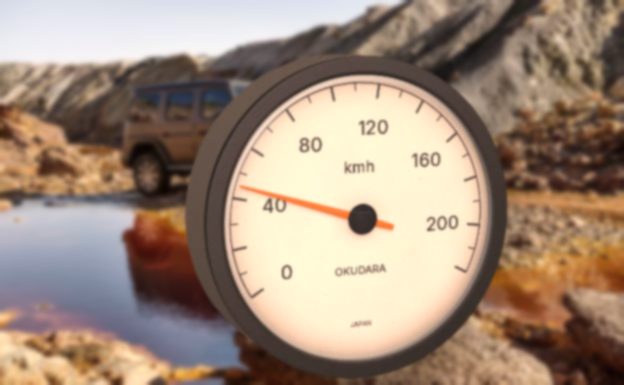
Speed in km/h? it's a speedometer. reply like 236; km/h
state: 45; km/h
